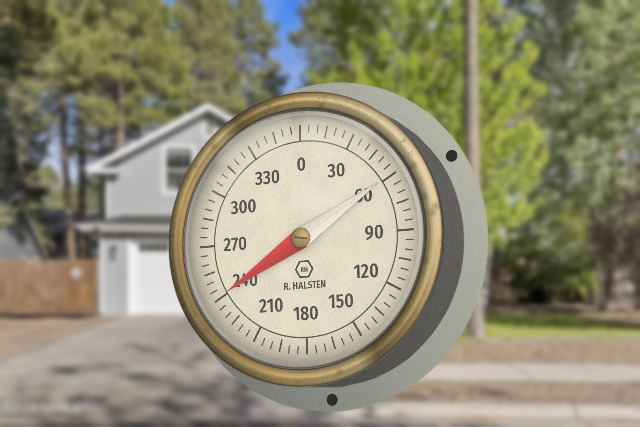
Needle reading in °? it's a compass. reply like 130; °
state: 240; °
